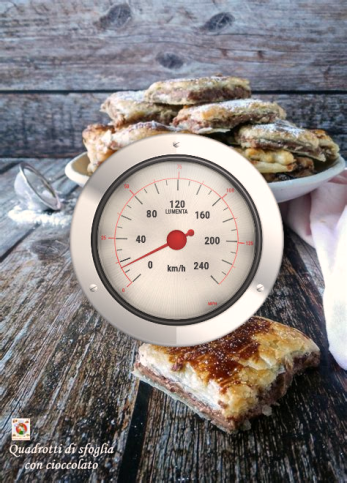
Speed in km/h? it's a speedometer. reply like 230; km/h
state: 15; km/h
